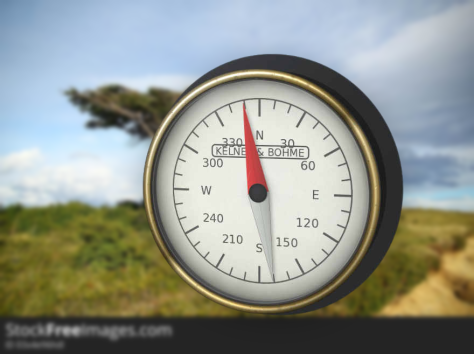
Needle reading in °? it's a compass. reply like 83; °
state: 350; °
